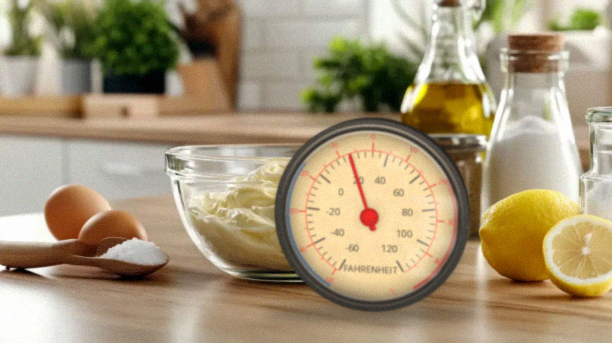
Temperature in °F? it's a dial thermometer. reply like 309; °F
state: 20; °F
